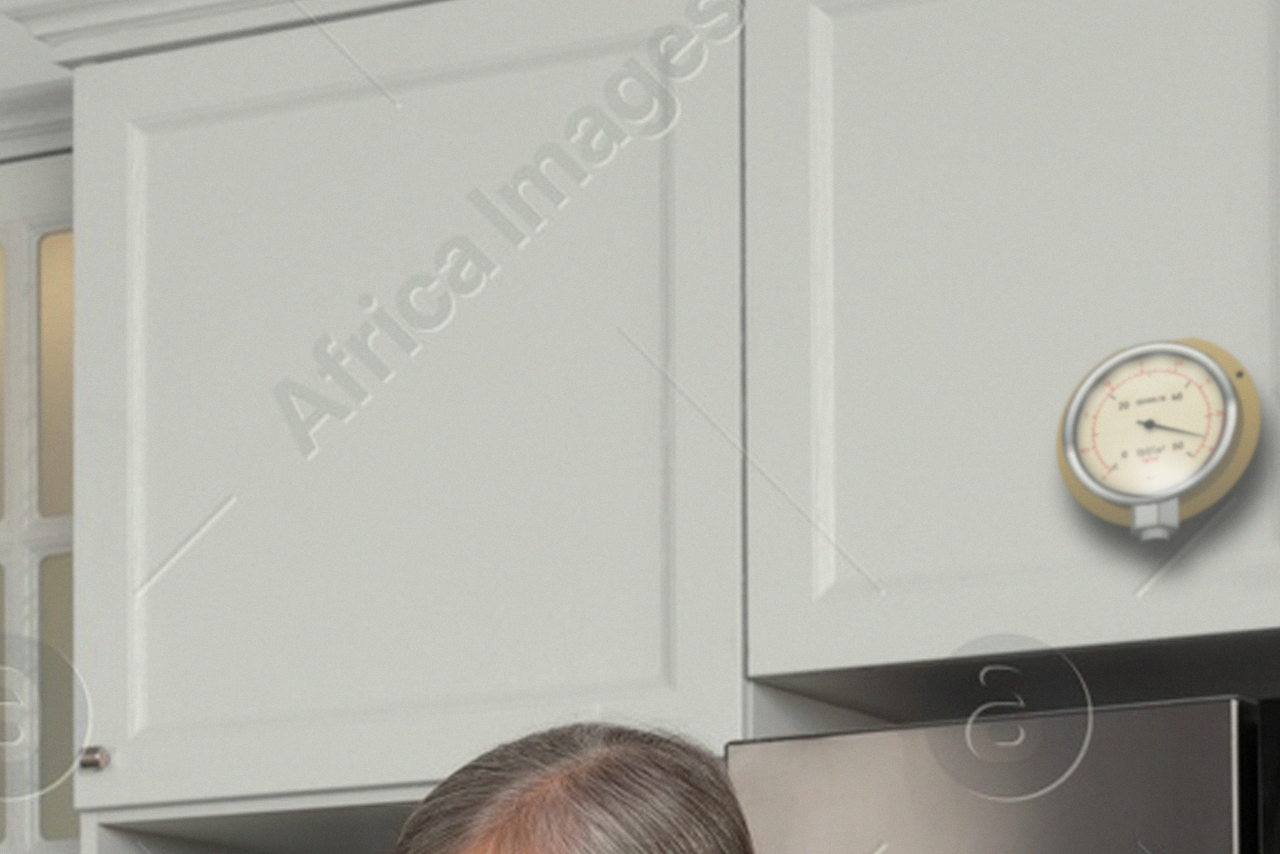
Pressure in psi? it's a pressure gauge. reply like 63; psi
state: 55; psi
